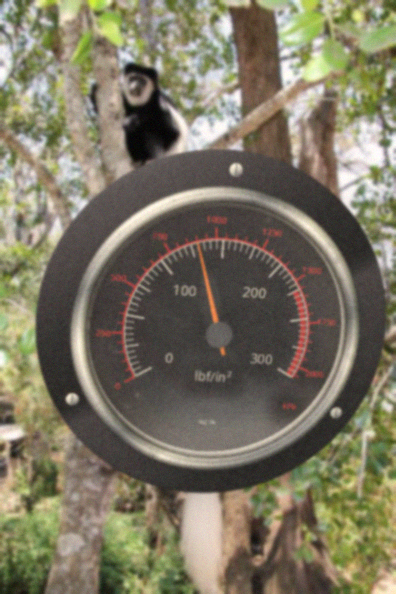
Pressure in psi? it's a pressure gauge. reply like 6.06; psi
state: 130; psi
